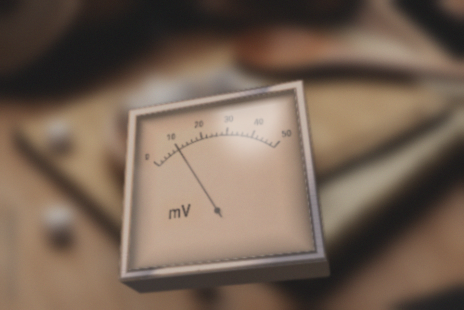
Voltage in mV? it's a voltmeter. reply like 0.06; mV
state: 10; mV
